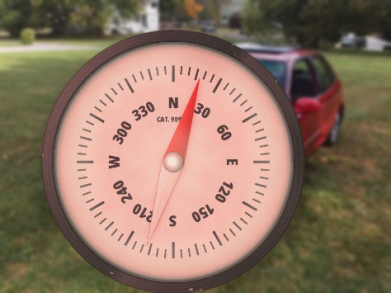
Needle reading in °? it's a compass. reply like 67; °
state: 17.5; °
